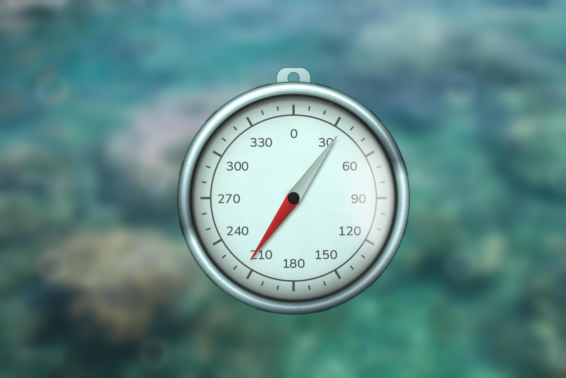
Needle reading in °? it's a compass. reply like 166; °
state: 215; °
